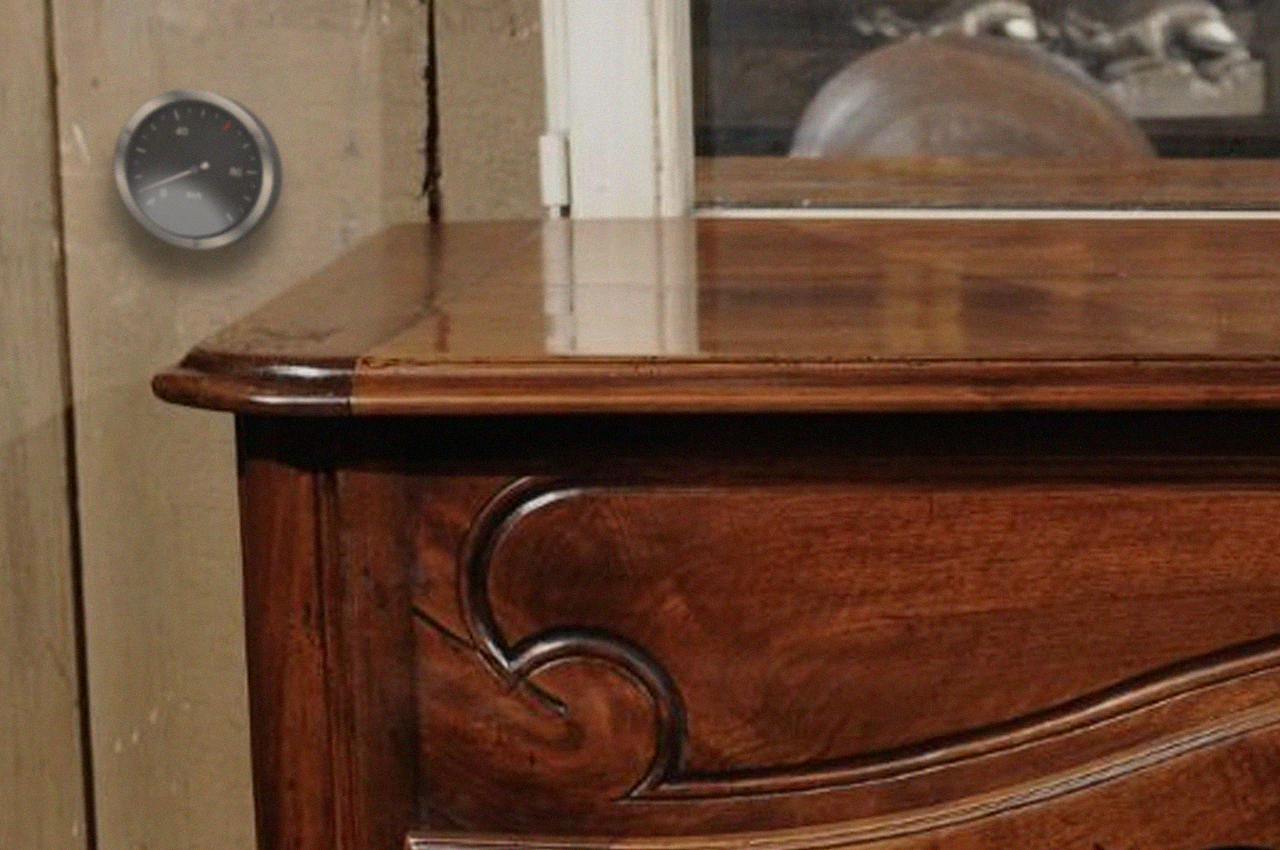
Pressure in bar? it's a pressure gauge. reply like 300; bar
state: 5; bar
